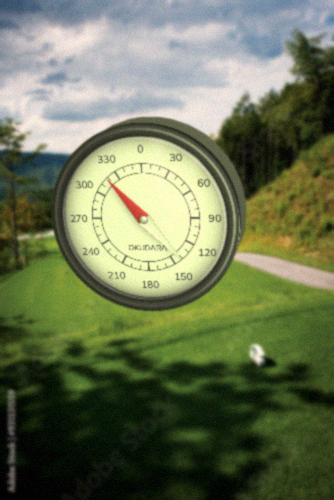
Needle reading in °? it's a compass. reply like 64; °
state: 320; °
